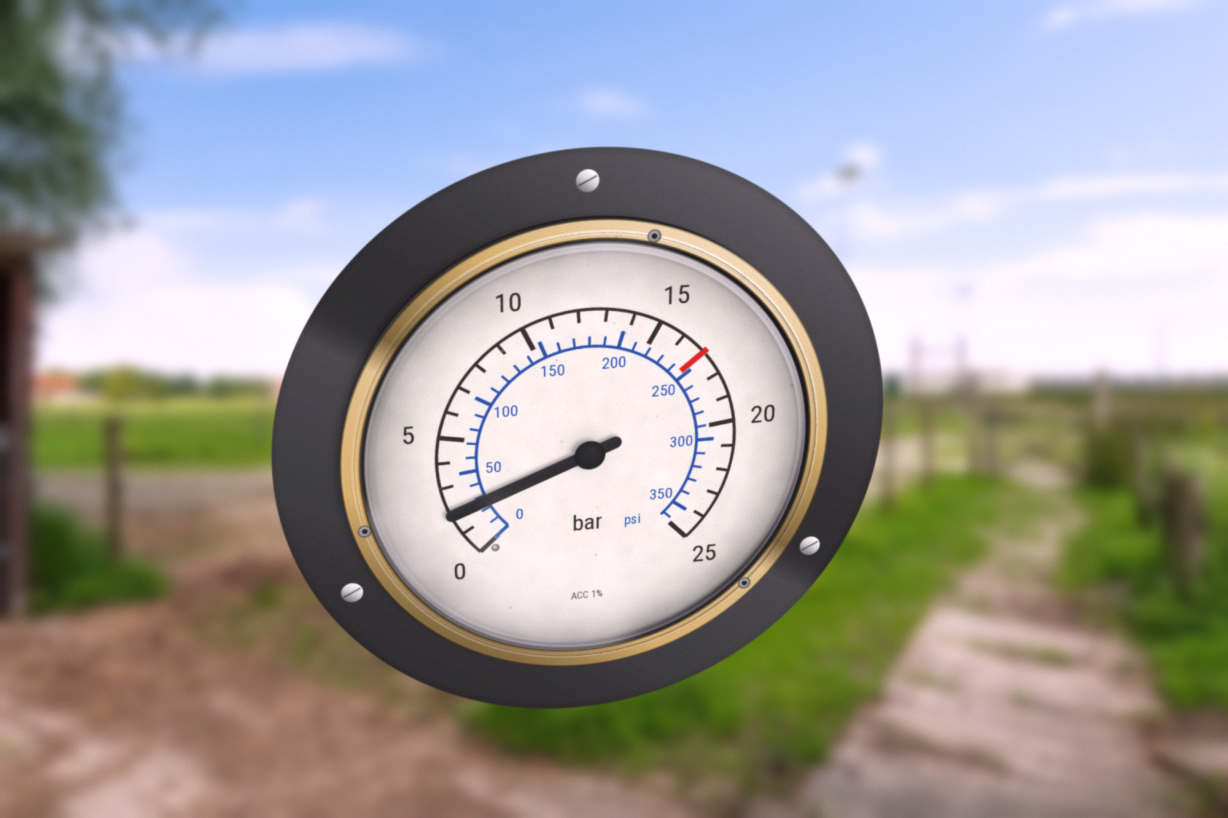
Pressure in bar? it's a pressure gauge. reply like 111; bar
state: 2; bar
